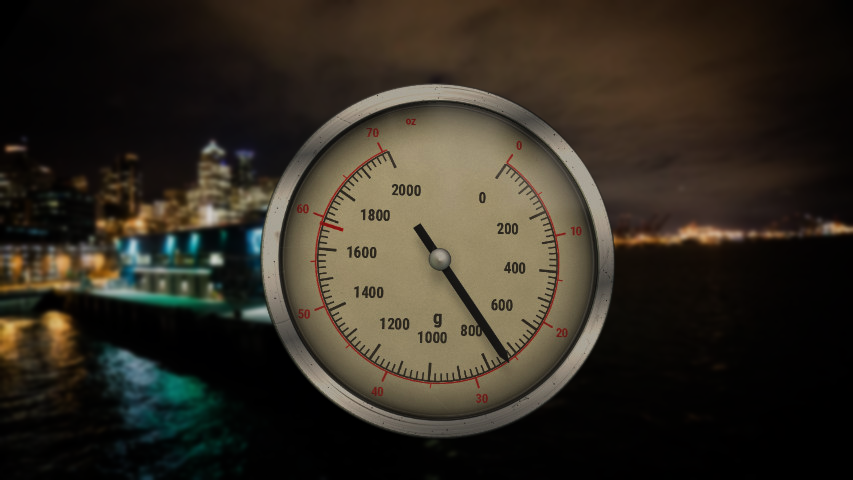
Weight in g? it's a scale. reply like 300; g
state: 740; g
